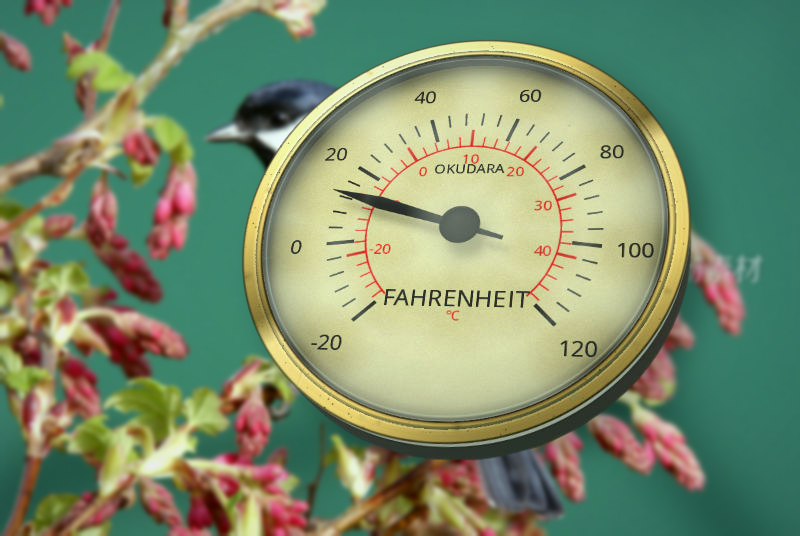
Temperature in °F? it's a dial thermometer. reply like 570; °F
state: 12; °F
